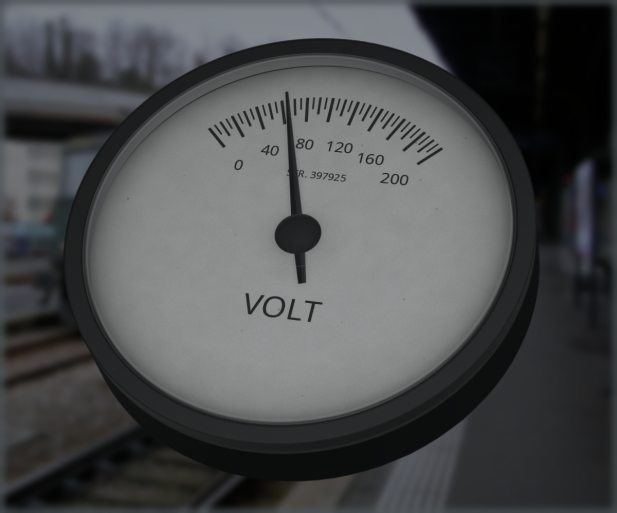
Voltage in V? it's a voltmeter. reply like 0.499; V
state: 65; V
